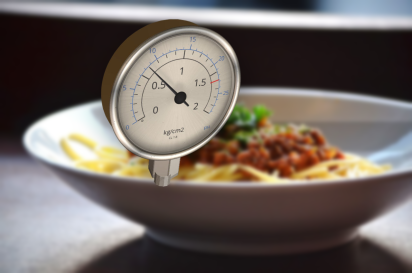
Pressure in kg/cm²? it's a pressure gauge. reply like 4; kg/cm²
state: 0.6; kg/cm²
